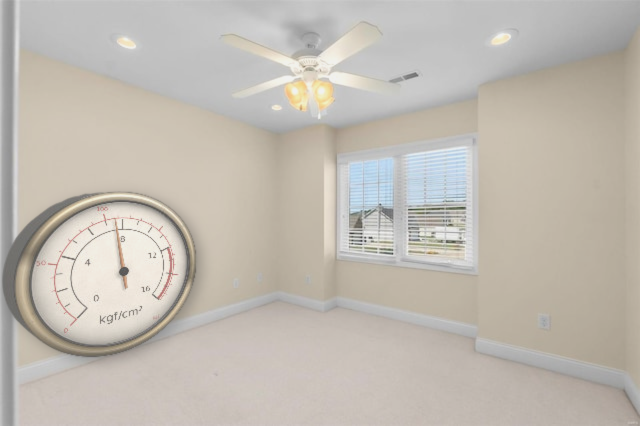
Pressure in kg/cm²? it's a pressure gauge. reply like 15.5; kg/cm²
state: 7.5; kg/cm²
